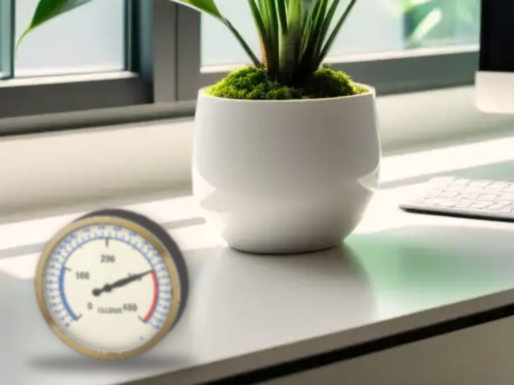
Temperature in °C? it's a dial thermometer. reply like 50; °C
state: 300; °C
